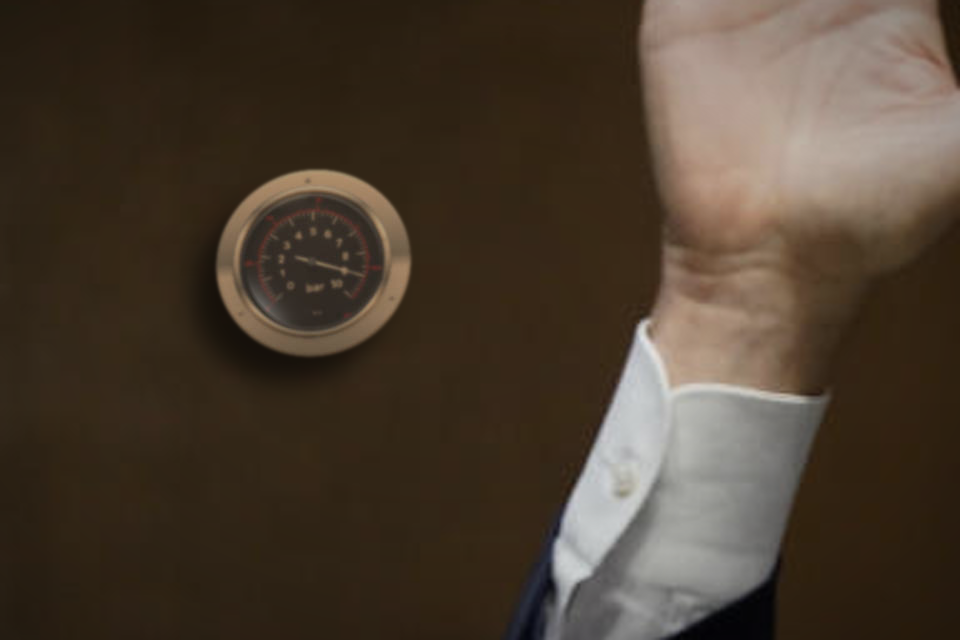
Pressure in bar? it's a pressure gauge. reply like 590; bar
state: 9; bar
